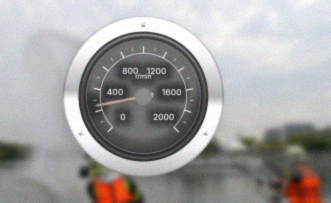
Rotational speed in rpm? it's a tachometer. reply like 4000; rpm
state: 250; rpm
